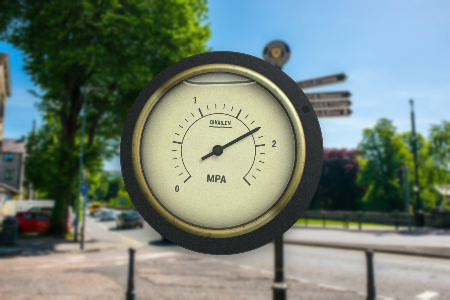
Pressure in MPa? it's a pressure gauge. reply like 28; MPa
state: 1.8; MPa
